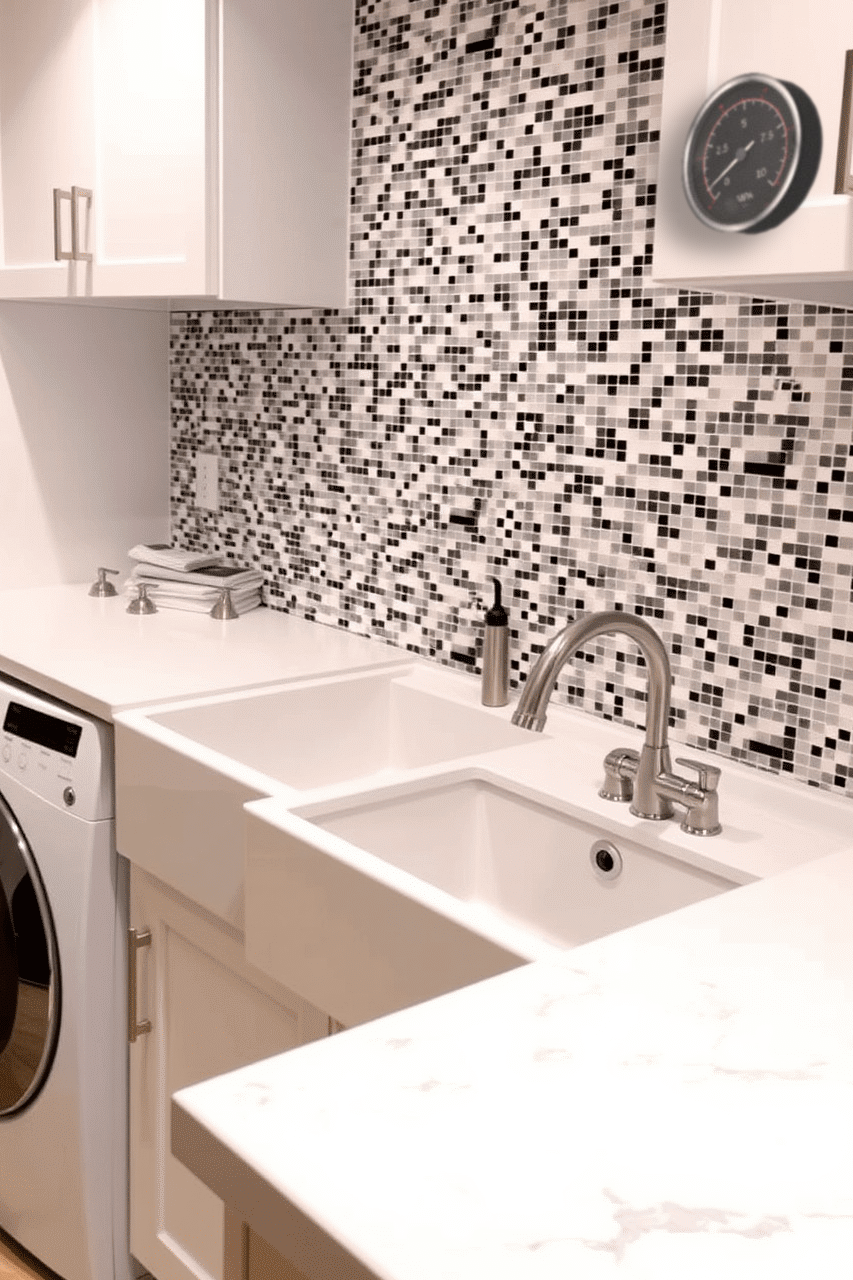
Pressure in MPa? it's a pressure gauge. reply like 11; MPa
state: 0.5; MPa
